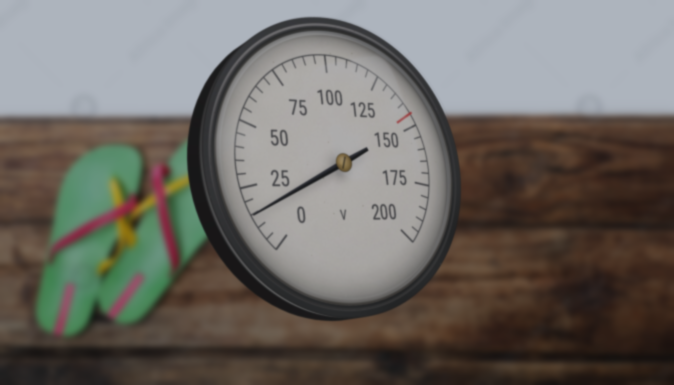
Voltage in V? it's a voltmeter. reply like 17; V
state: 15; V
